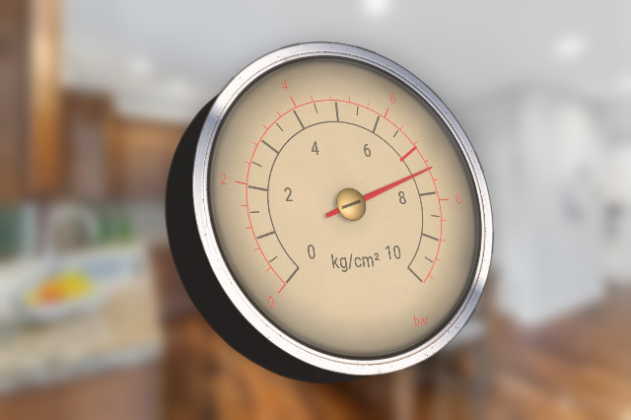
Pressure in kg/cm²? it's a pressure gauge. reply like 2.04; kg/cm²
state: 7.5; kg/cm²
